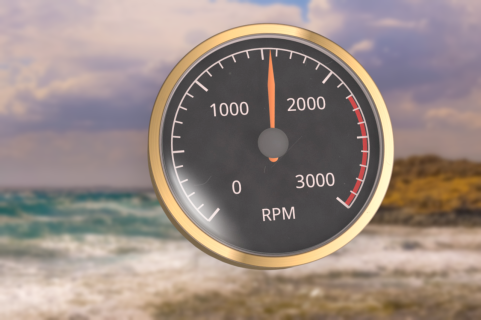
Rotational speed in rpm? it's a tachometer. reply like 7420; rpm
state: 1550; rpm
